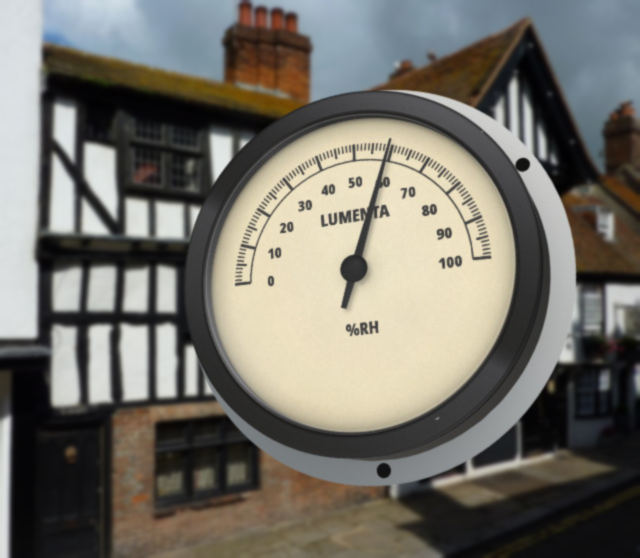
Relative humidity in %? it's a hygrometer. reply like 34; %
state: 60; %
